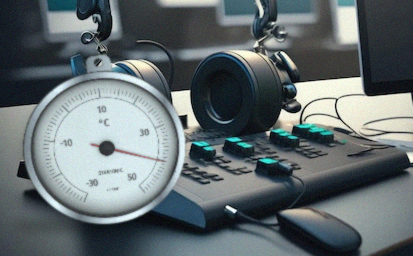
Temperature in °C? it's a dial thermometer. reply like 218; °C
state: 40; °C
